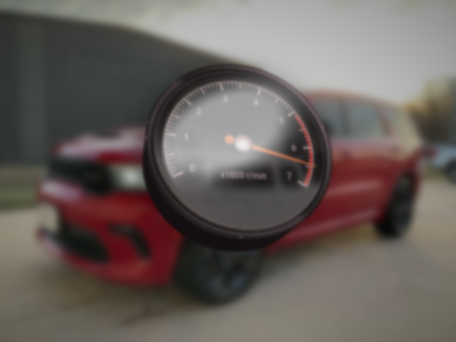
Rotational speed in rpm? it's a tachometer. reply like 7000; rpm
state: 6500; rpm
